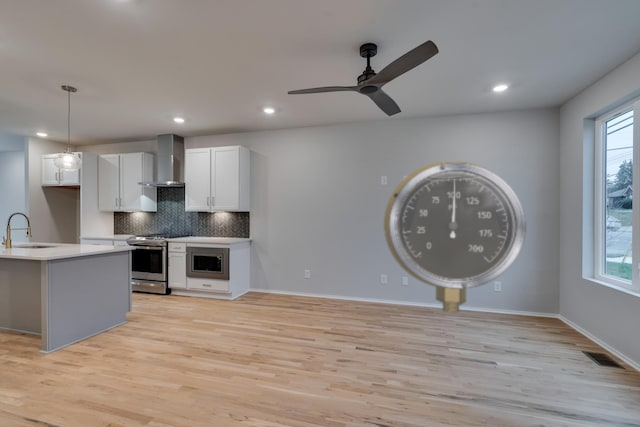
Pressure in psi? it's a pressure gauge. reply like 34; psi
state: 100; psi
